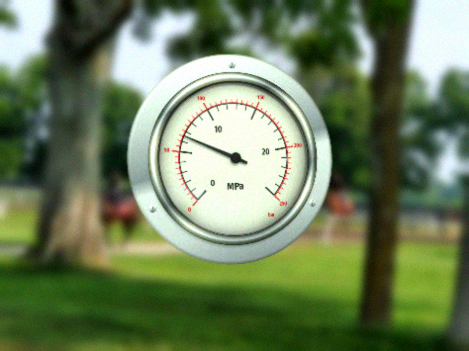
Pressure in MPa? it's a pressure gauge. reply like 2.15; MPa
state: 6.5; MPa
